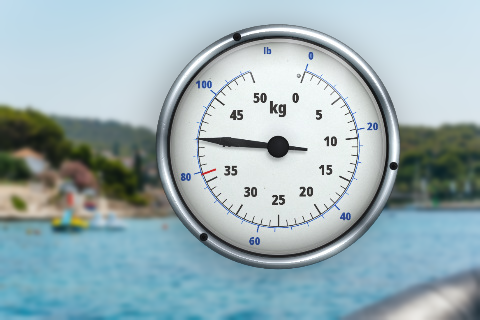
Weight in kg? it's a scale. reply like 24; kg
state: 40; kg
